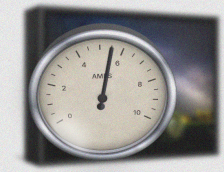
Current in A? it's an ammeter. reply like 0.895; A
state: 5.5; A
